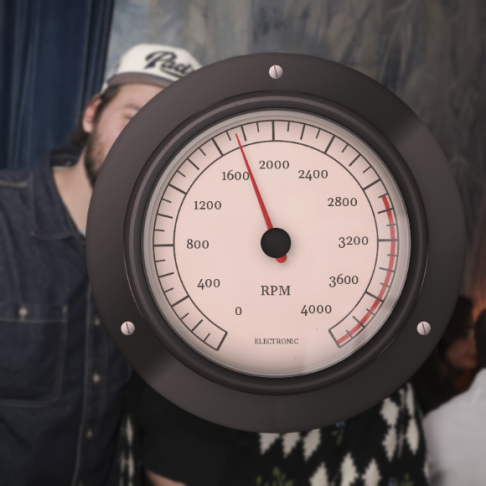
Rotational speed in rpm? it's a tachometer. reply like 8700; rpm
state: 1750; rpm
